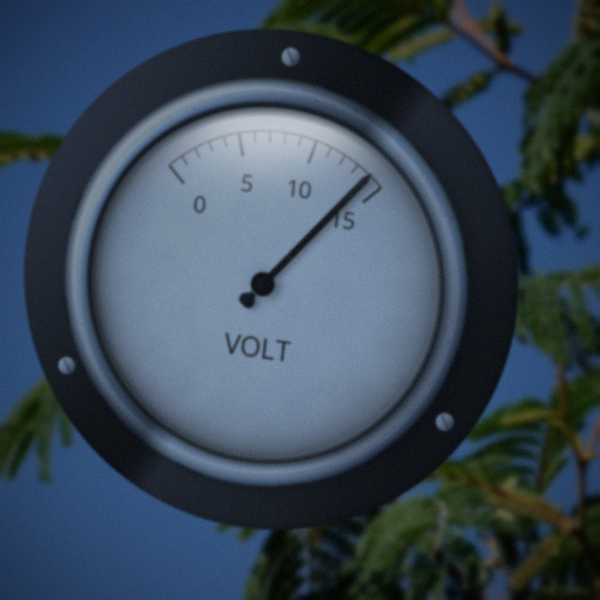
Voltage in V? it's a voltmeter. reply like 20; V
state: 14; V
